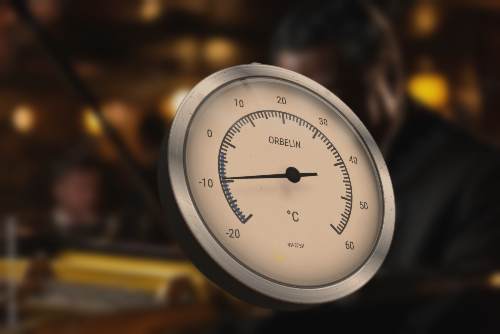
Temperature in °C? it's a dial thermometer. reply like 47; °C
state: -10; °C
